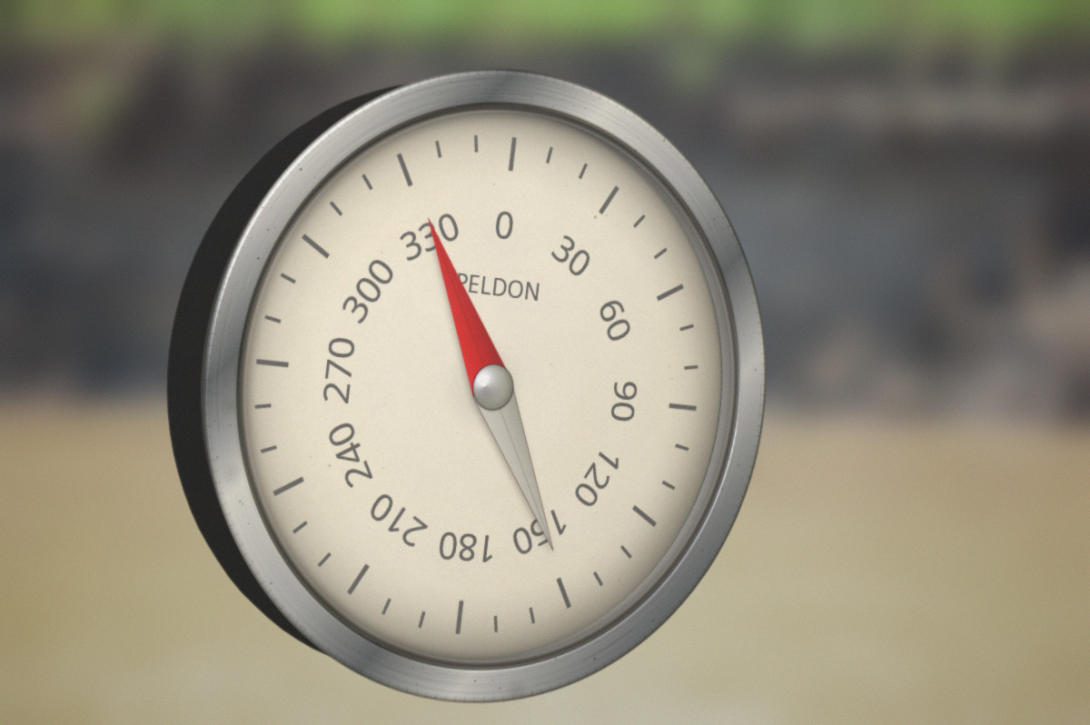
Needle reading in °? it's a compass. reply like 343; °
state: 330; °
